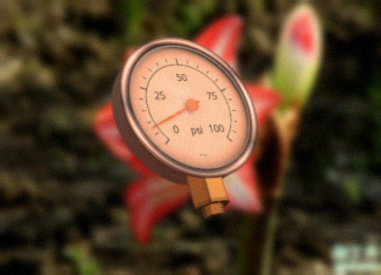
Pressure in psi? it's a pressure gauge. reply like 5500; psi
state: 7.5; psi
